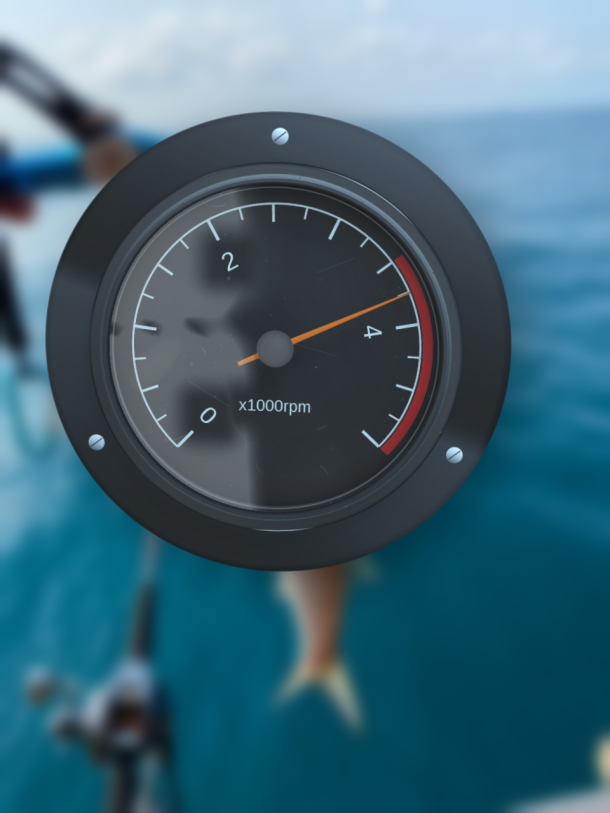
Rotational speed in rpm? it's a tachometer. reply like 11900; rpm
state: 3750; rpm
